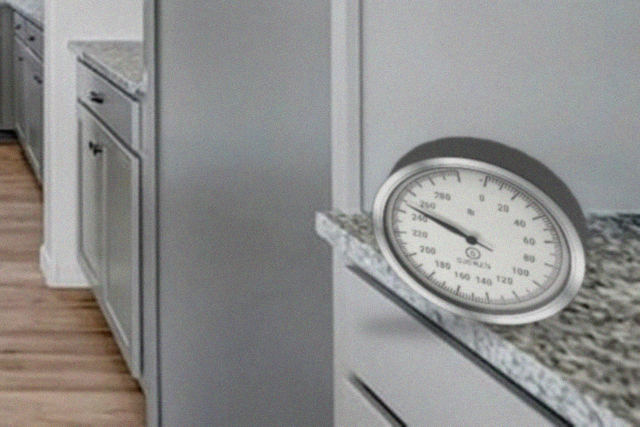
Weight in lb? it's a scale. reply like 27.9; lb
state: 250; lb
